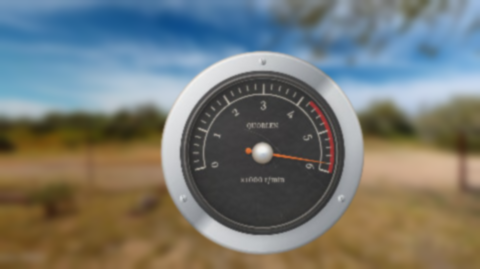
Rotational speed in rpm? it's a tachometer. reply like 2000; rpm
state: 5800; rpm
